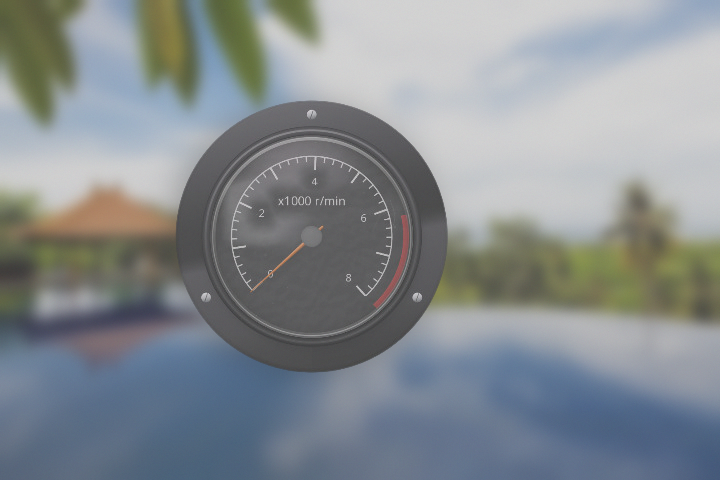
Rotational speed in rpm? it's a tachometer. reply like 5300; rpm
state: 0; rpm
